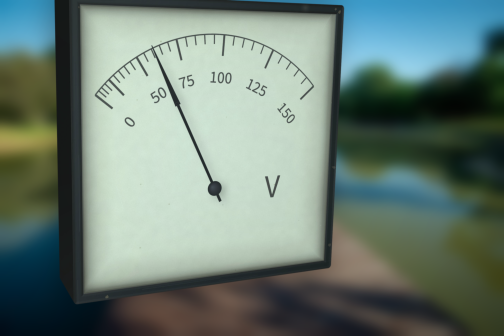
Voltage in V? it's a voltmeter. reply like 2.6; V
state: 60; V
